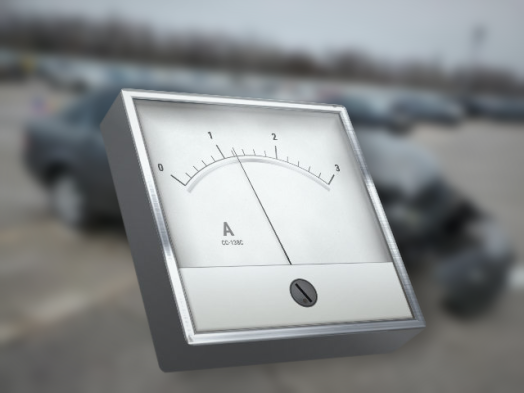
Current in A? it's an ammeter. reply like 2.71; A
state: 1.2; A
